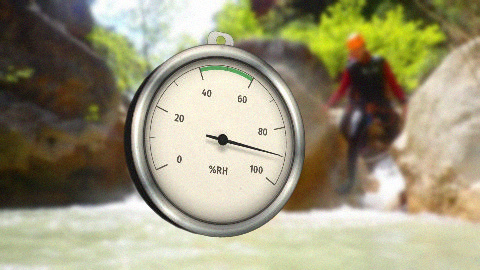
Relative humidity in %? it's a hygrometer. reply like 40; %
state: 90; %
